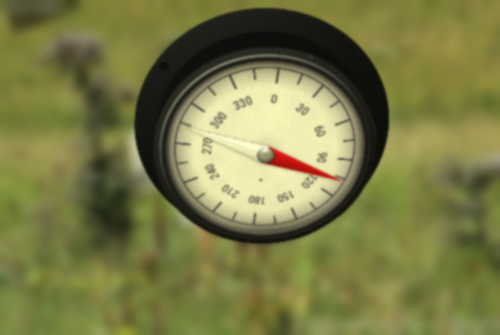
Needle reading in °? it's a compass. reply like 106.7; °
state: 105; °
